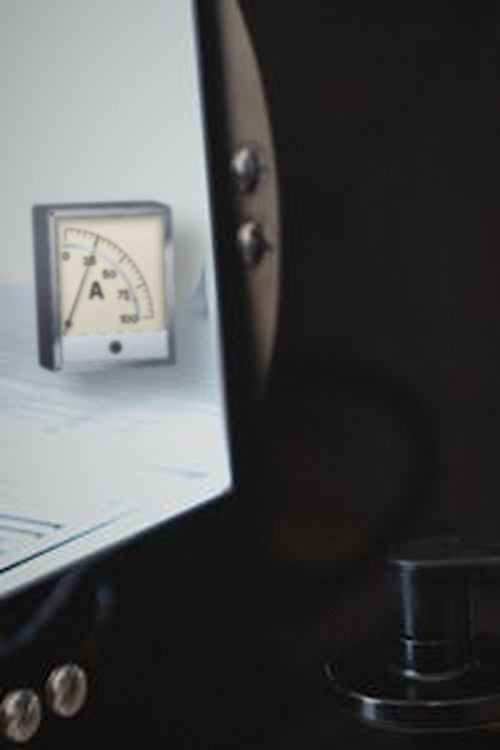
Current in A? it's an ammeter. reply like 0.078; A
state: 25; A
